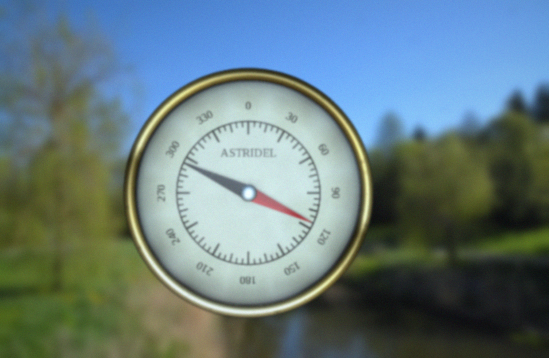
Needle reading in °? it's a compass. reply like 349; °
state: 115; °
